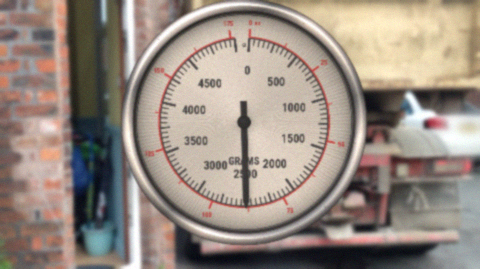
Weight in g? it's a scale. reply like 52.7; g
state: 2500; g
